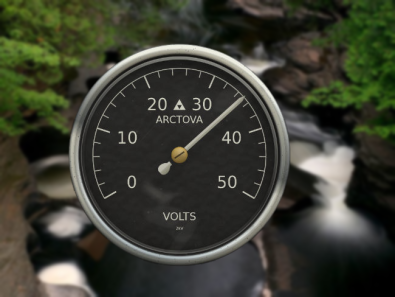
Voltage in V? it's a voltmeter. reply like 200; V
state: 35; V
